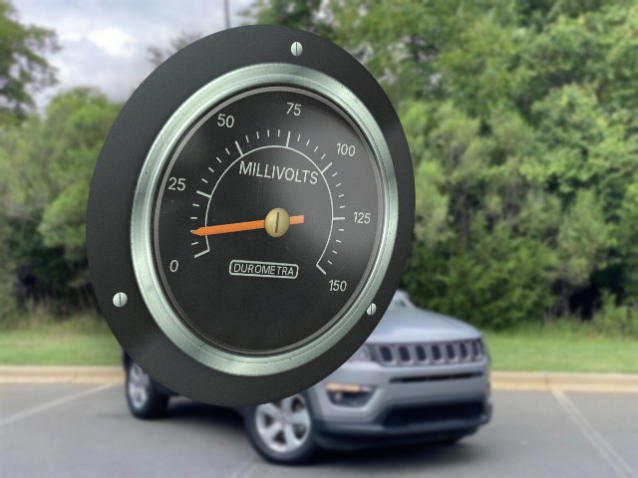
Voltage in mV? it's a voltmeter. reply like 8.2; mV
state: 10; mV
